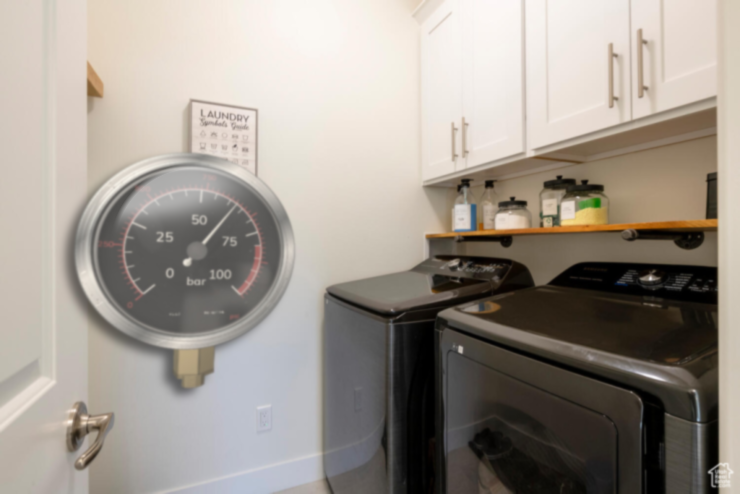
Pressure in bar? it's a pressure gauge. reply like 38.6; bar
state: 62.5; bar
